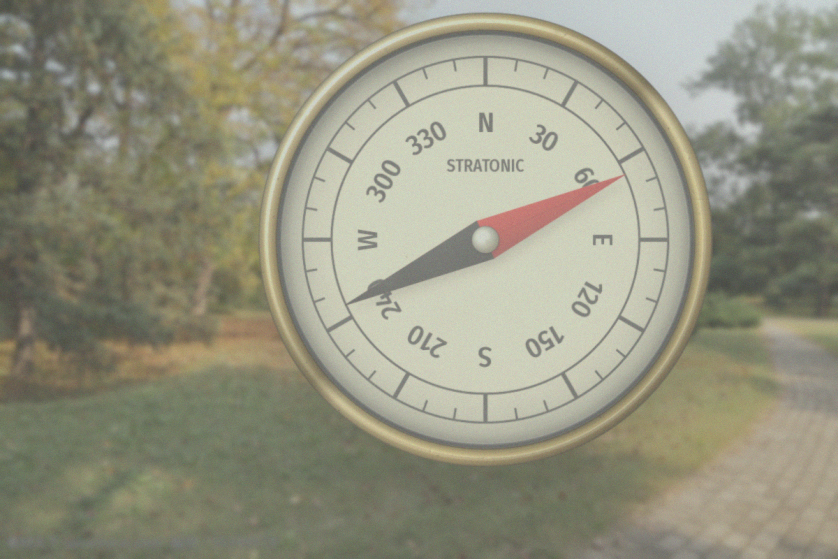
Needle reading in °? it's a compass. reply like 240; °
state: 65; °
